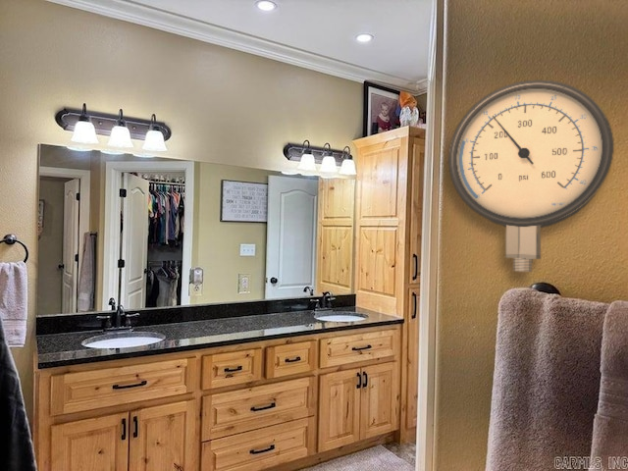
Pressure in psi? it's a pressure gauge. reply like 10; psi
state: 220; psi
